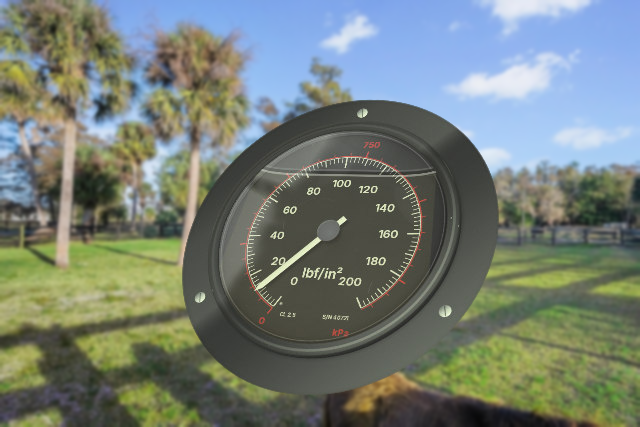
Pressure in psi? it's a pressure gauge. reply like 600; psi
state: 10; psi
